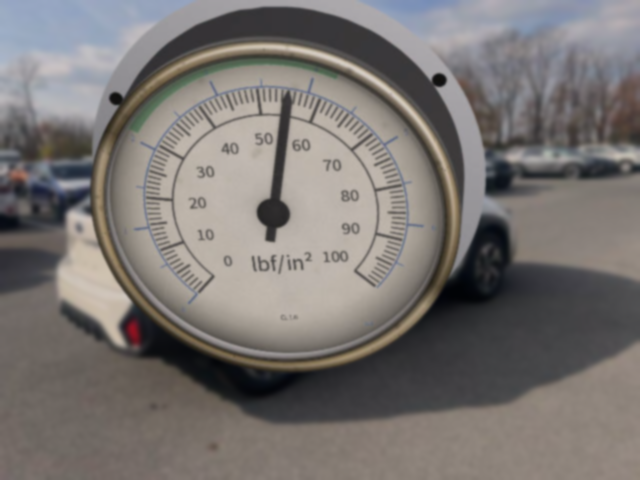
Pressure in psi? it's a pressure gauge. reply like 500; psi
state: 55; psi
